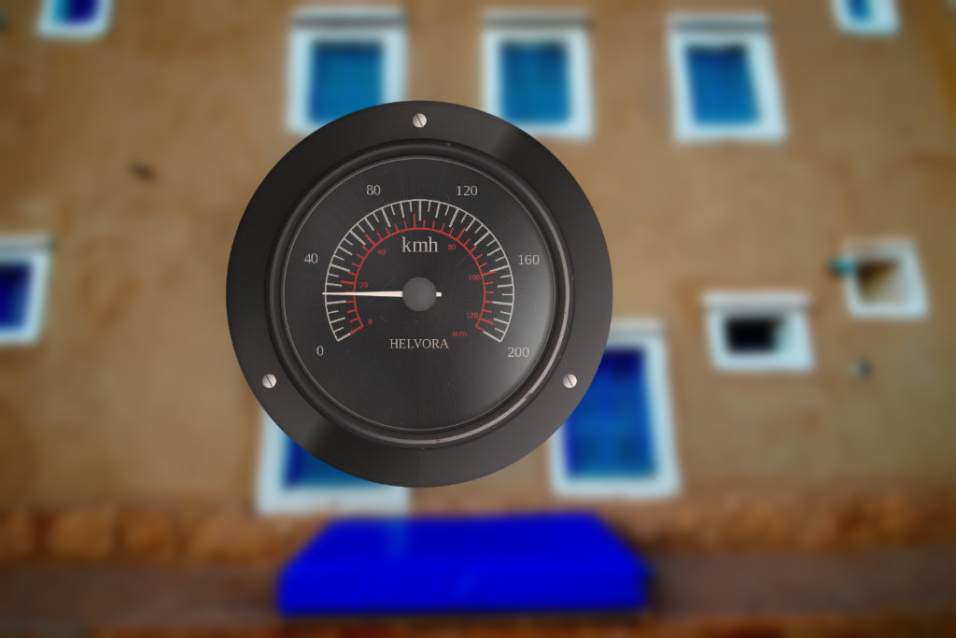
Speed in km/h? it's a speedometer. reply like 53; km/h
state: 25; km/h
